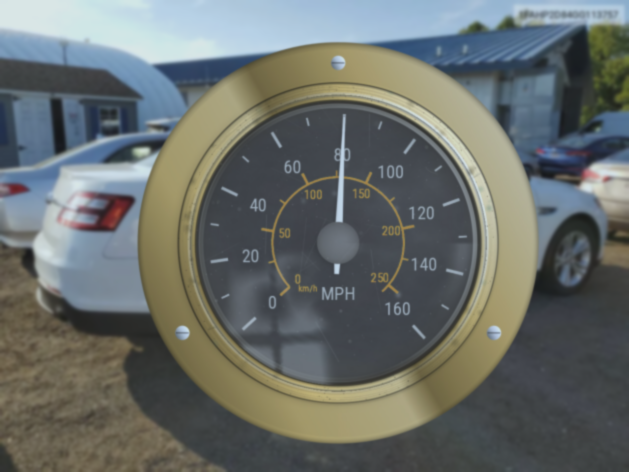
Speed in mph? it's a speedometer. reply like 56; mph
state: 80; mph
